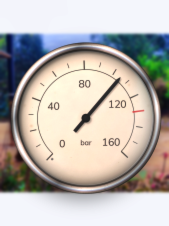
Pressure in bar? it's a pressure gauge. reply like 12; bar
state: 105; bar
